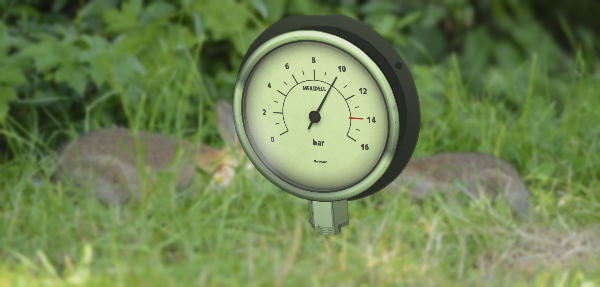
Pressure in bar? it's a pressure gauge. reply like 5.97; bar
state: 10; bar
